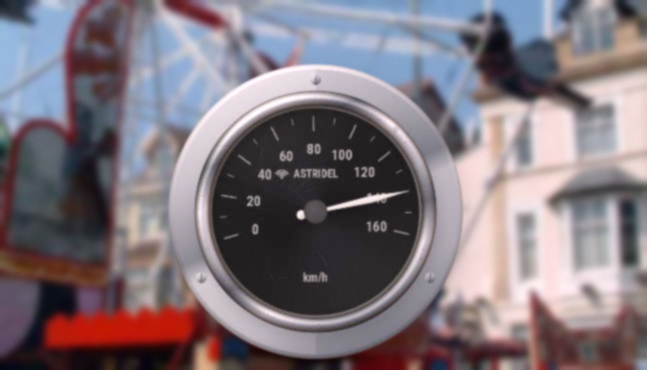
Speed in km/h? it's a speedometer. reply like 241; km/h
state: 140; km/h
